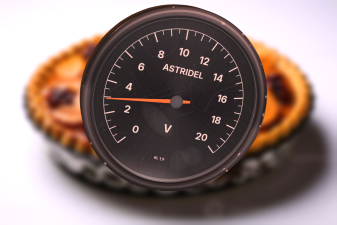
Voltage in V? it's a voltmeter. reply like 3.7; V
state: 3; V
